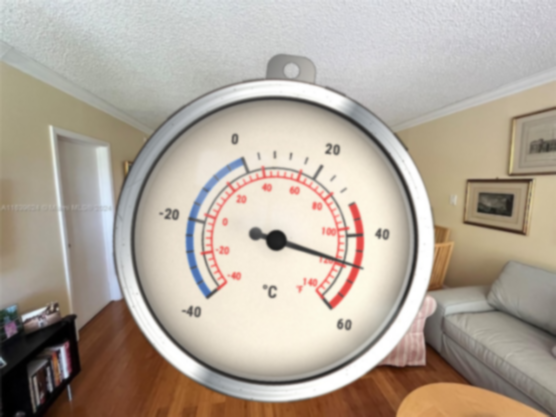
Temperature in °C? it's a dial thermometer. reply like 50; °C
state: 48; °C
